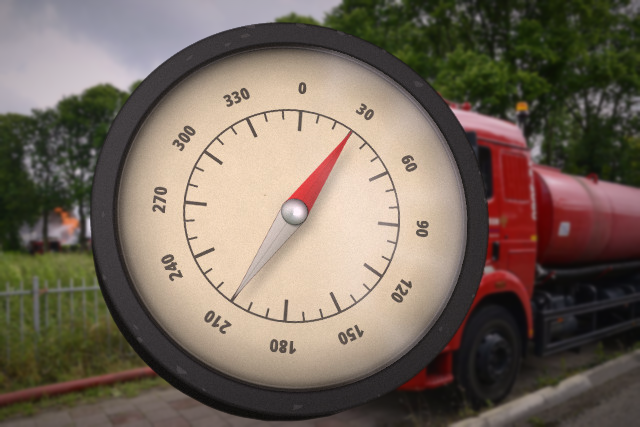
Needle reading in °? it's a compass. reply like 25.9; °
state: 30; °
